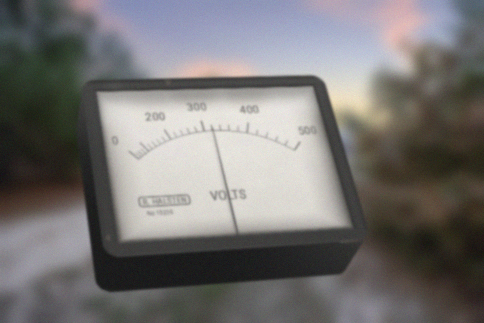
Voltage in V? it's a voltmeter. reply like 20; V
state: 320; V
